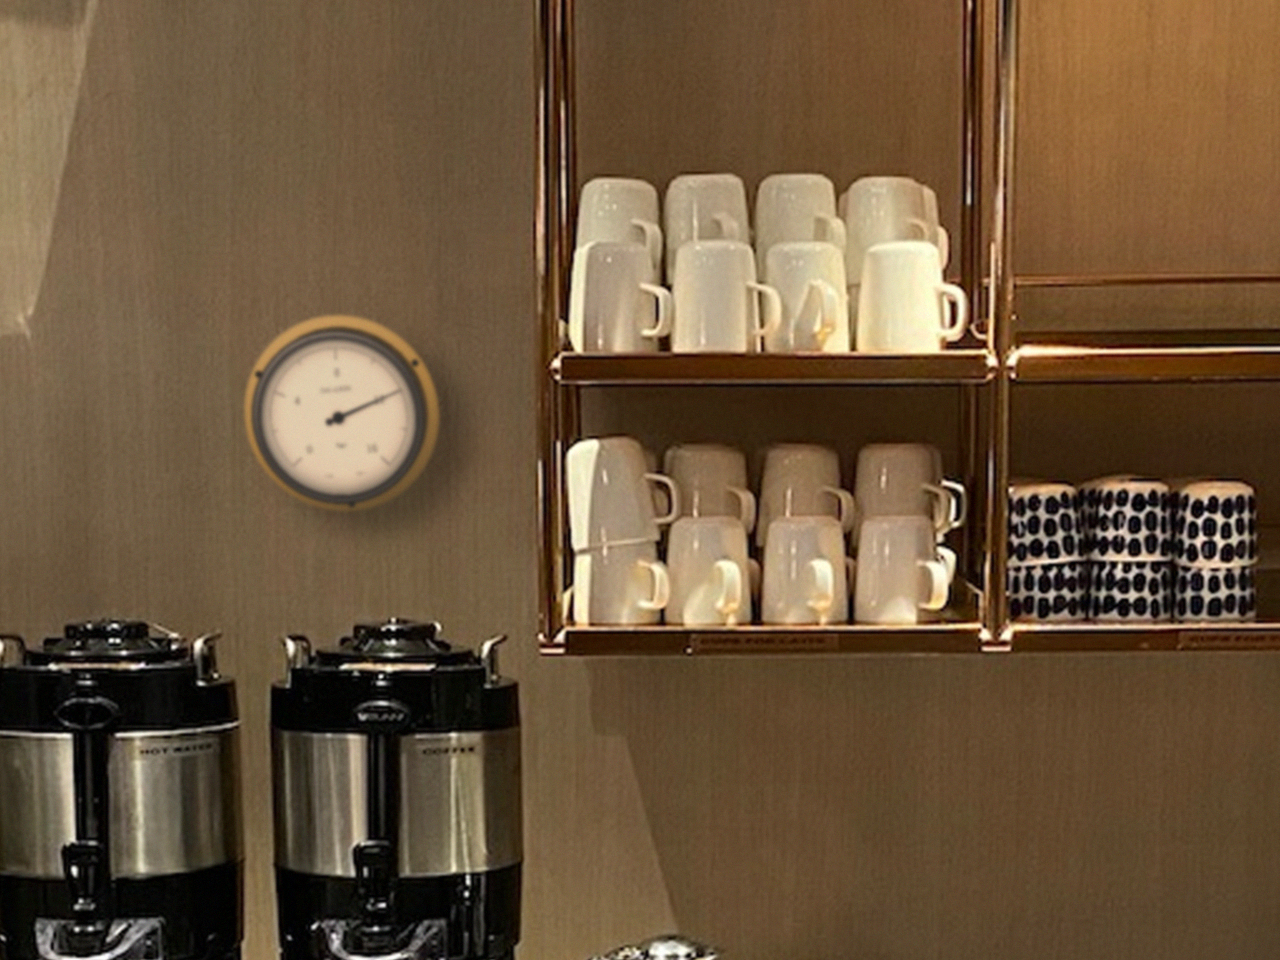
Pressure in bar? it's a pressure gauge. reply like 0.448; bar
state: 12; bar
